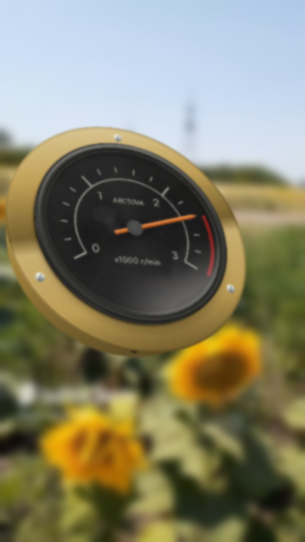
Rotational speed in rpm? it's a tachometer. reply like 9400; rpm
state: 2400; rpm
